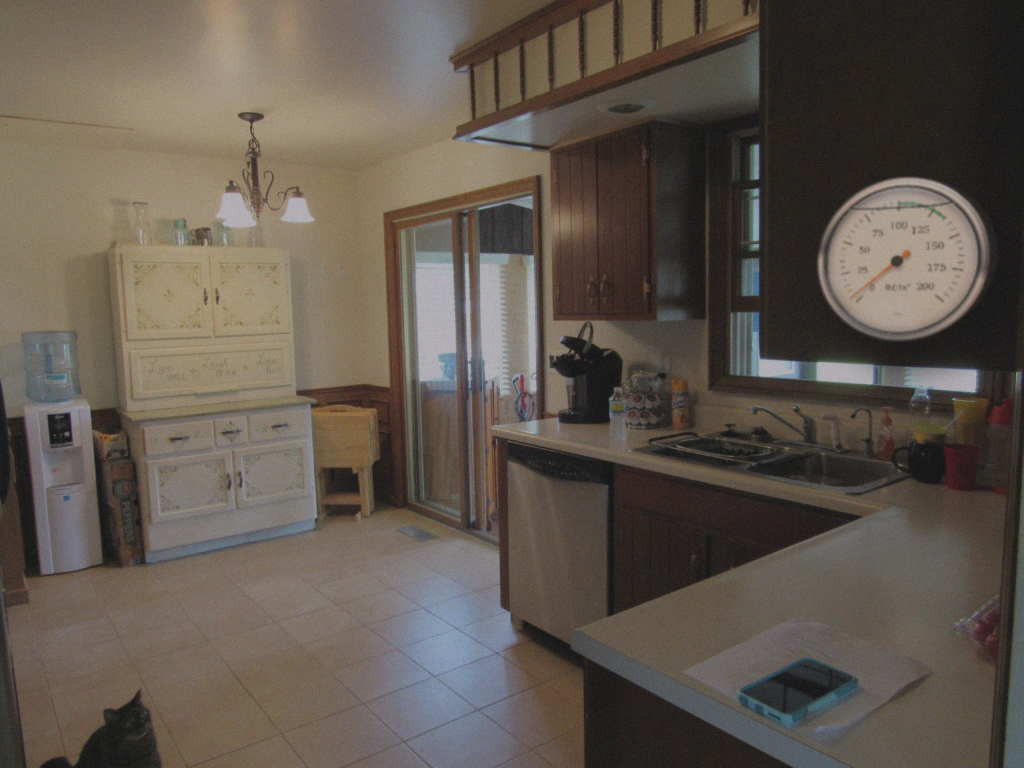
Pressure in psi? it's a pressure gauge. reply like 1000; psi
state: 5; psi
